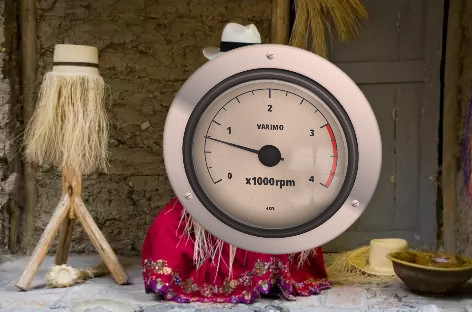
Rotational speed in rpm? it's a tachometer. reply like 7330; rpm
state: 750; rpm
